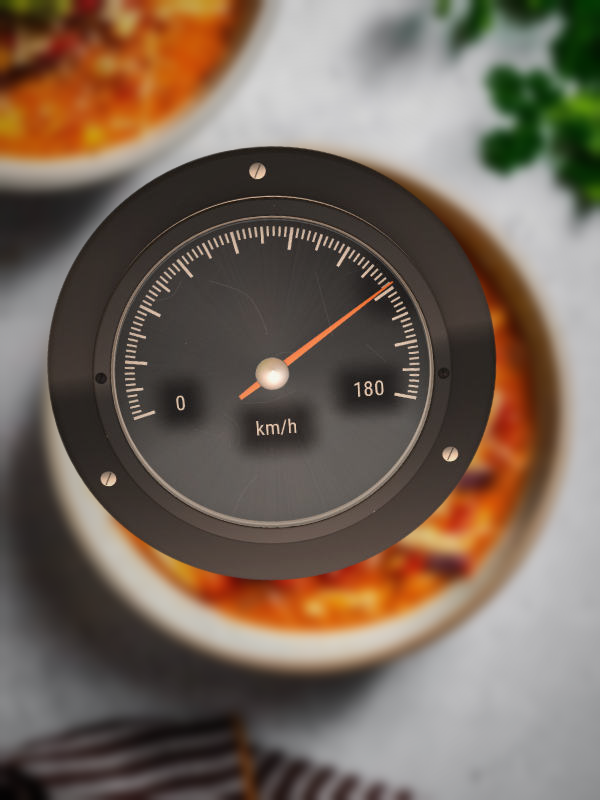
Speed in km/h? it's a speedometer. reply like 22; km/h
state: 138; km/h
